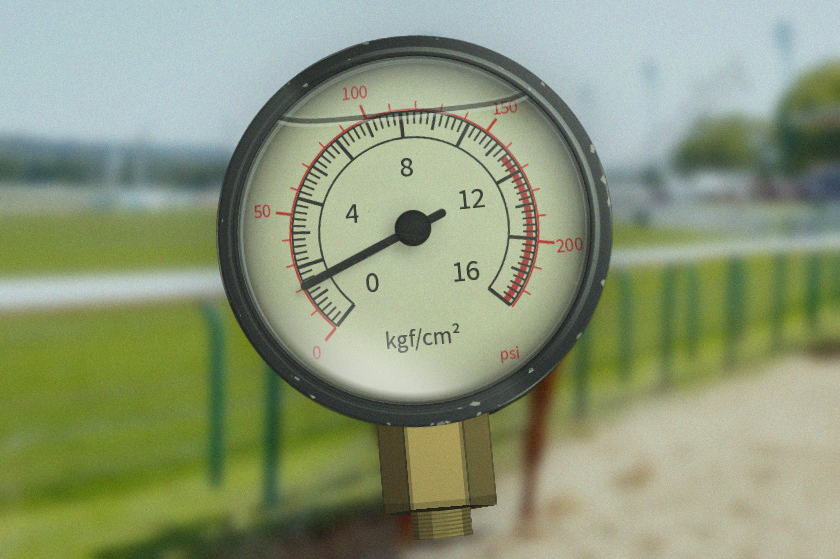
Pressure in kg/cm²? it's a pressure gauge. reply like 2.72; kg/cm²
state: 1.4; kg/cm²
